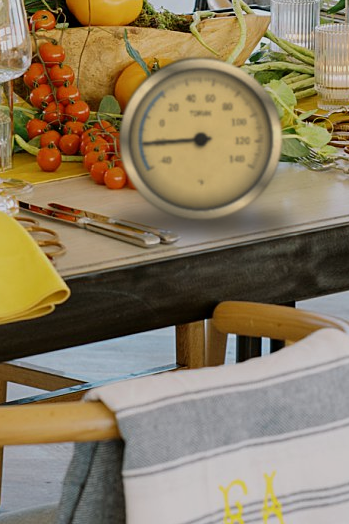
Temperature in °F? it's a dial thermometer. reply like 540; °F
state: -20; °F
